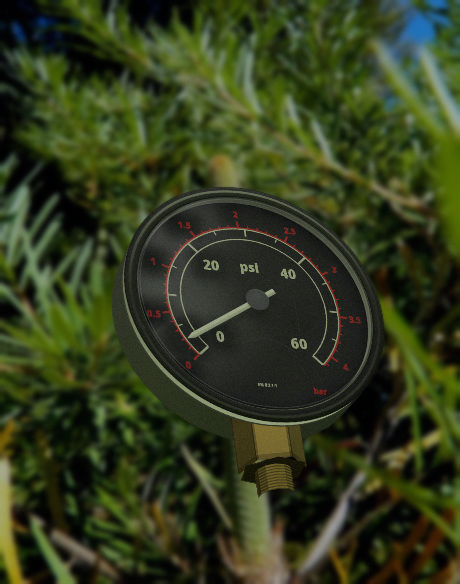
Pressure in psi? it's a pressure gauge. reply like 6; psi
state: 2.5; psi
